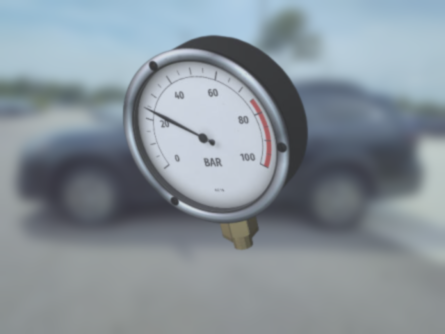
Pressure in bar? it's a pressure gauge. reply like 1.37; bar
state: 25; bar
